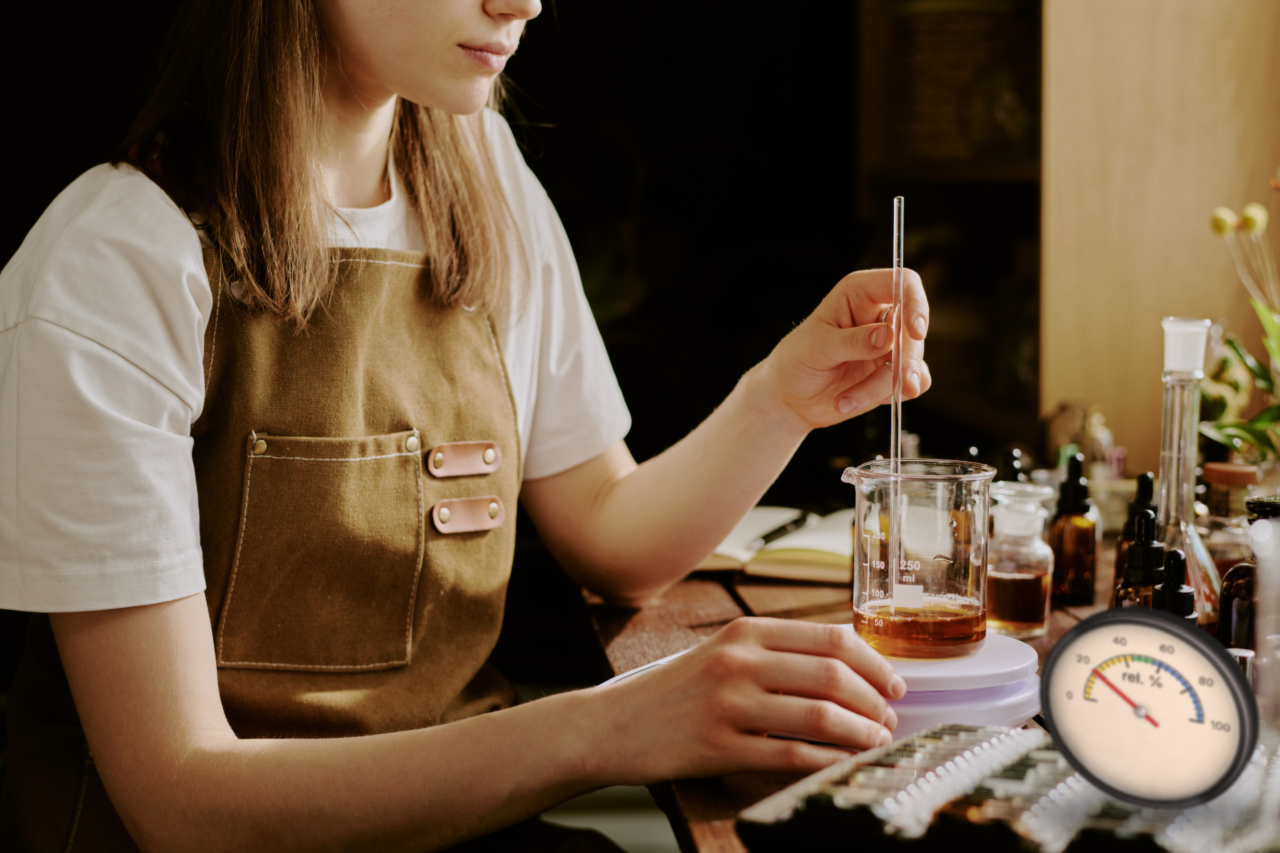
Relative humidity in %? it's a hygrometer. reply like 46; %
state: 20; %
